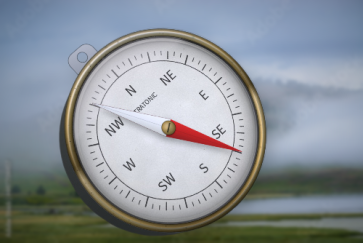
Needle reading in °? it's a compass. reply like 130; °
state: 150; °
